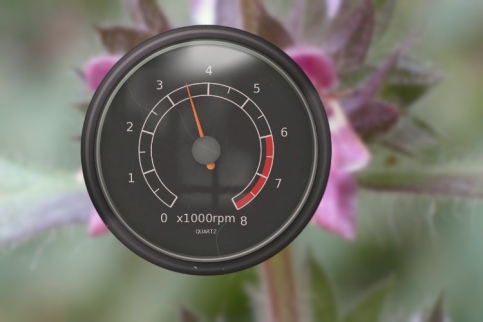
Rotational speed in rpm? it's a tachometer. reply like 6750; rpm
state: 3500; rpm
